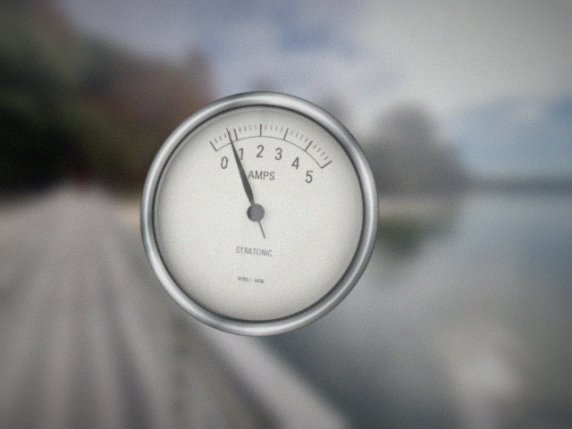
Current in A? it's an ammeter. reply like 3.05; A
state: 0.8; A
